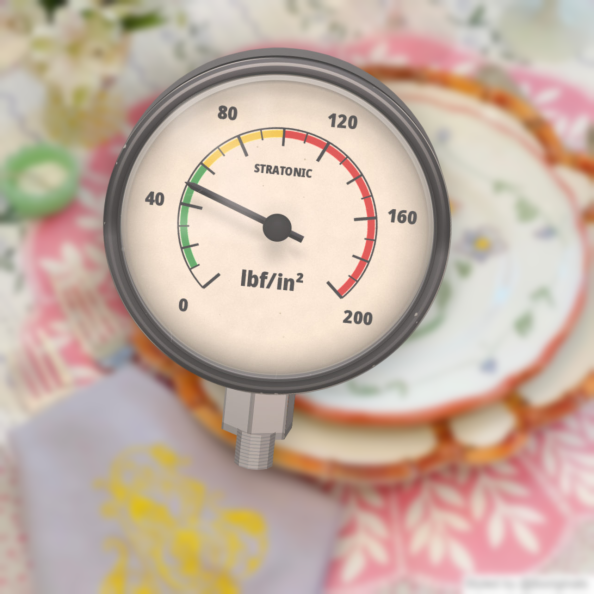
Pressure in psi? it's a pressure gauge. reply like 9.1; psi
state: 50; psi
